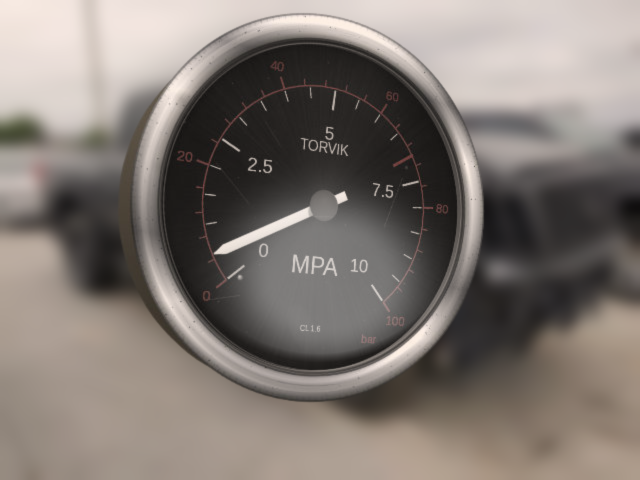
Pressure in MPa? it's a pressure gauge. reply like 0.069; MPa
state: 0.5; MPa
